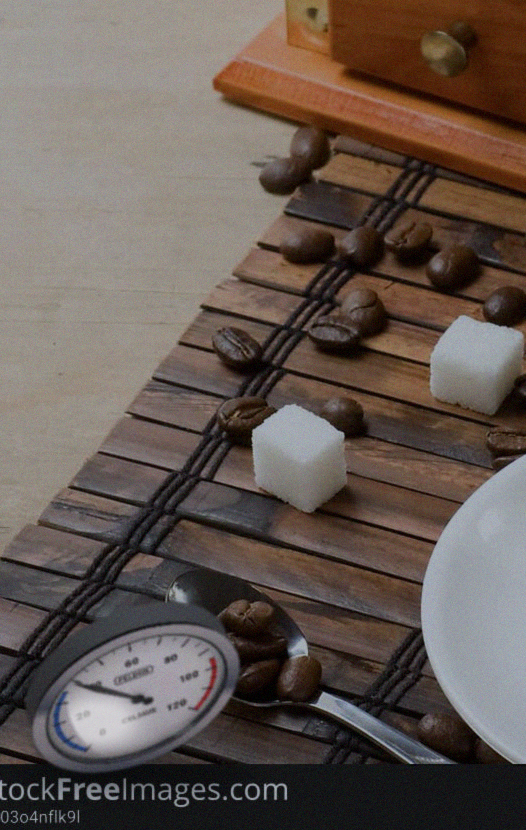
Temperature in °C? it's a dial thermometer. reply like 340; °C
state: 40; °C
